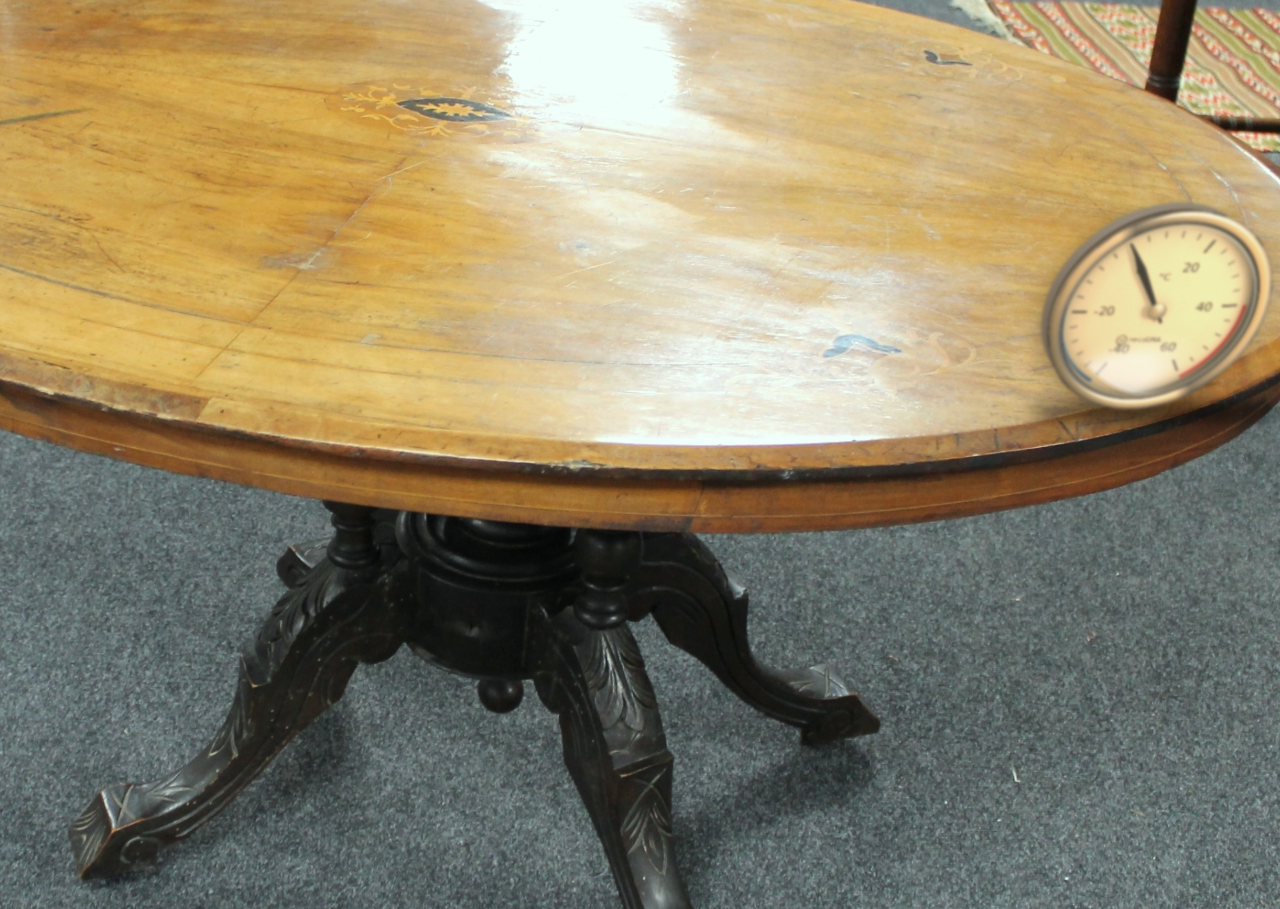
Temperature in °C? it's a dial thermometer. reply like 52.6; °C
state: 0; °C
